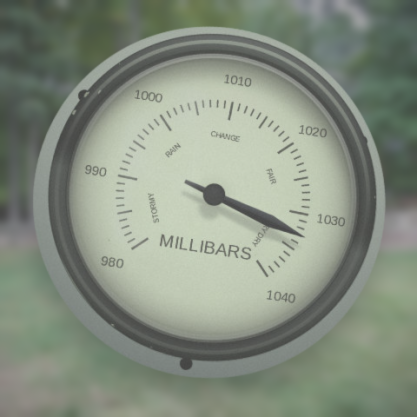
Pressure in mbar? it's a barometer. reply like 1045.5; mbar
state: 1033; mbar
